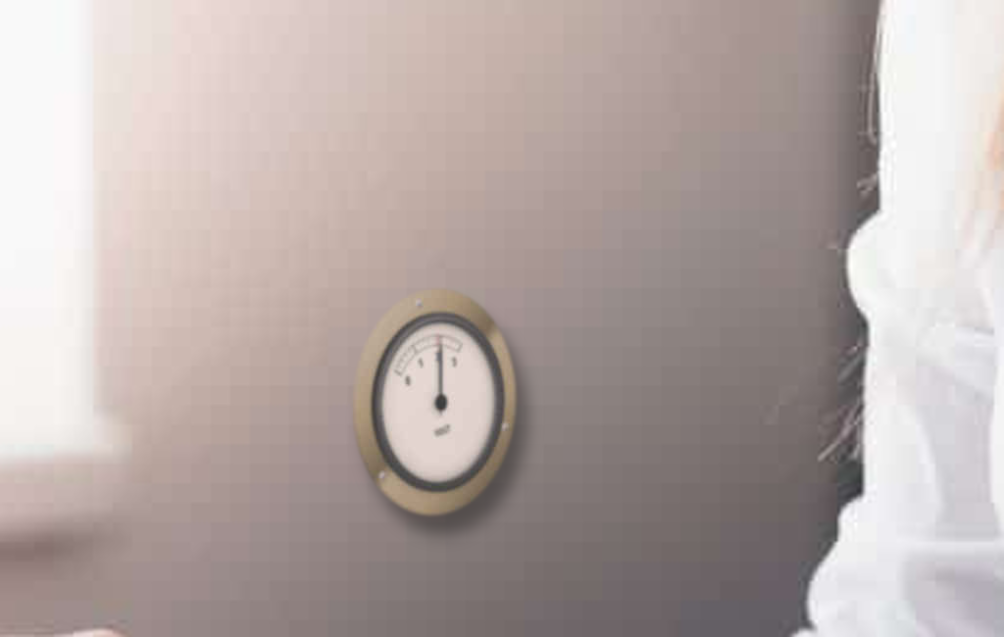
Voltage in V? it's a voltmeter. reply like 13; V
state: 2; V
